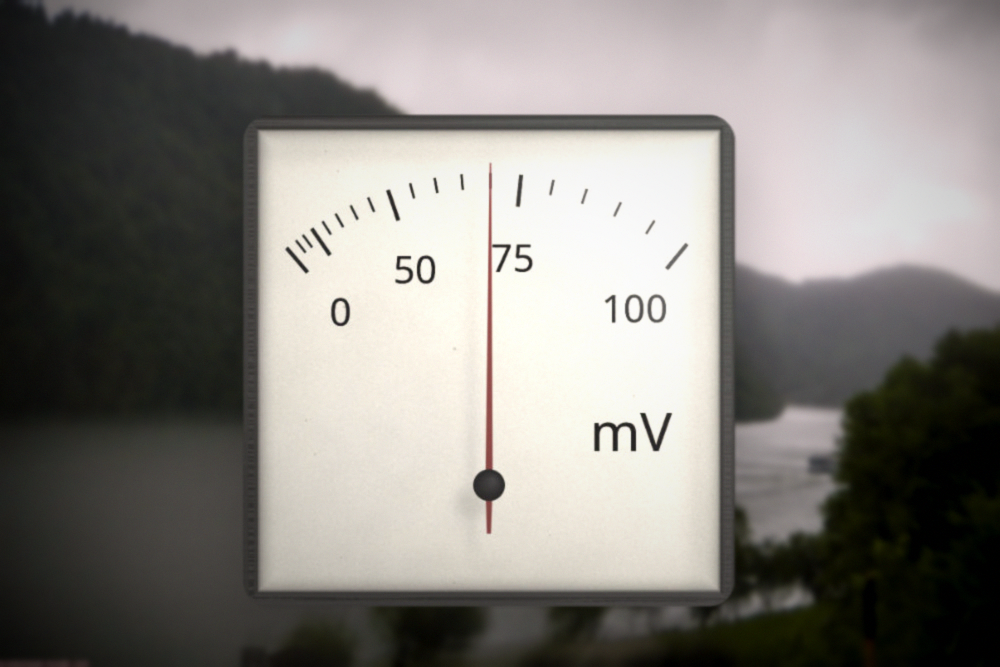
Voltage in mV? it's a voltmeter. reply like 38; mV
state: 70; mV
